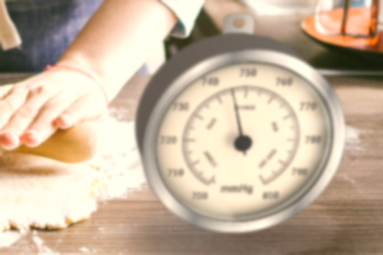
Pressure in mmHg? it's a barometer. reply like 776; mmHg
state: 745; mmHg
